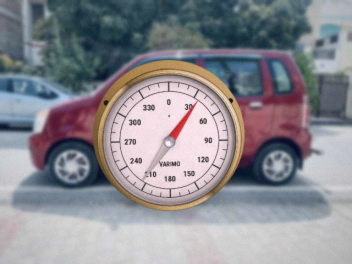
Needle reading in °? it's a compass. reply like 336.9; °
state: 35; °
